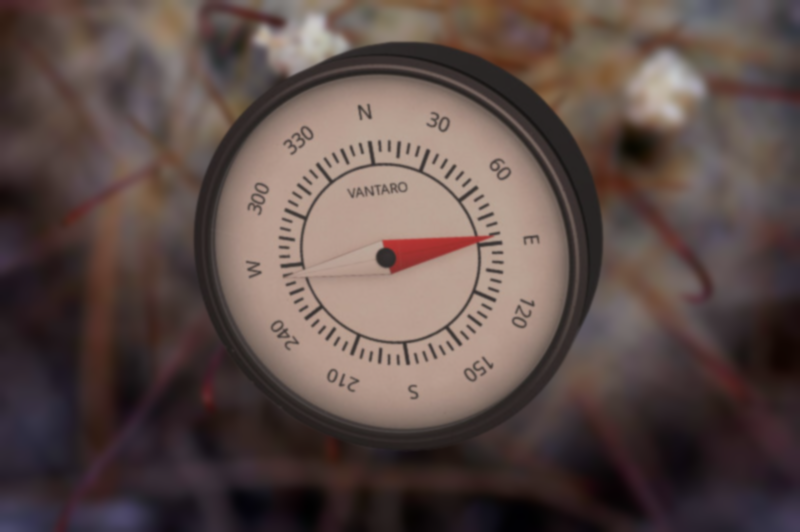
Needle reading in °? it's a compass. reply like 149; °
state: 85; °
